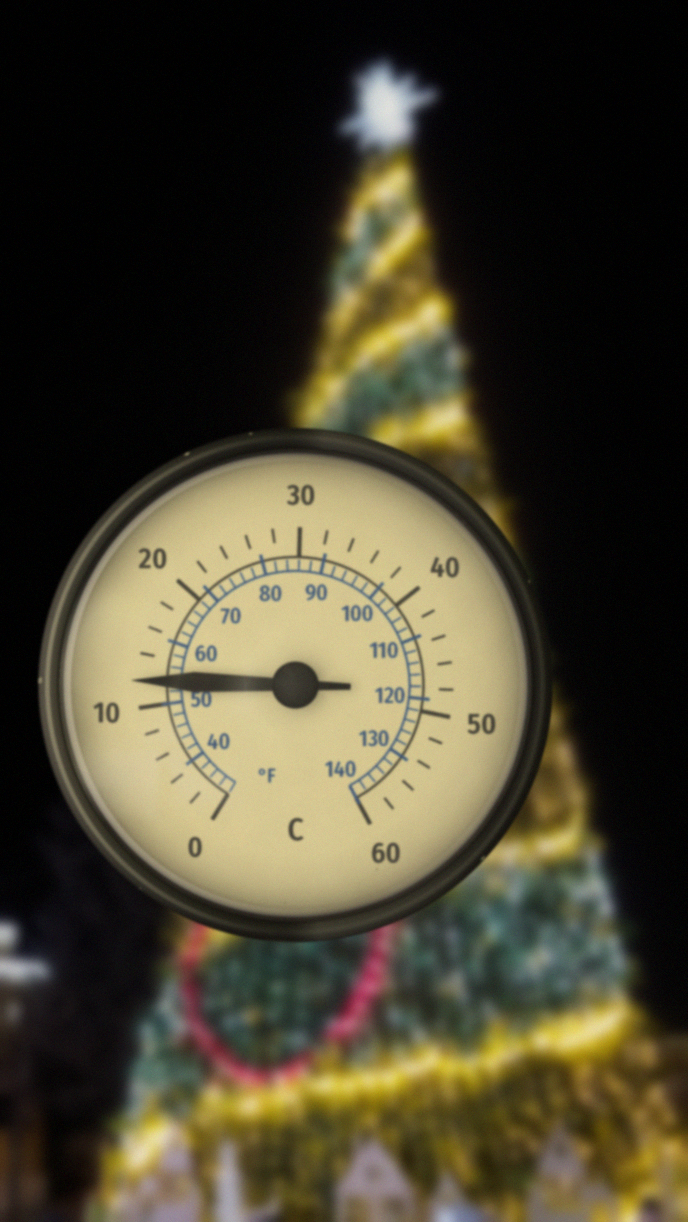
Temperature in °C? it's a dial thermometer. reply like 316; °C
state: 12; °C
